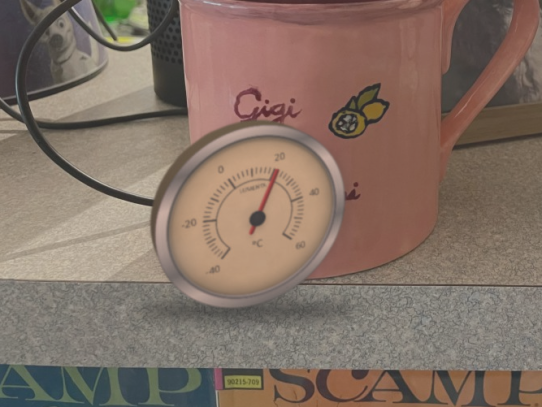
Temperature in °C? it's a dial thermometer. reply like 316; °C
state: 20; °C
